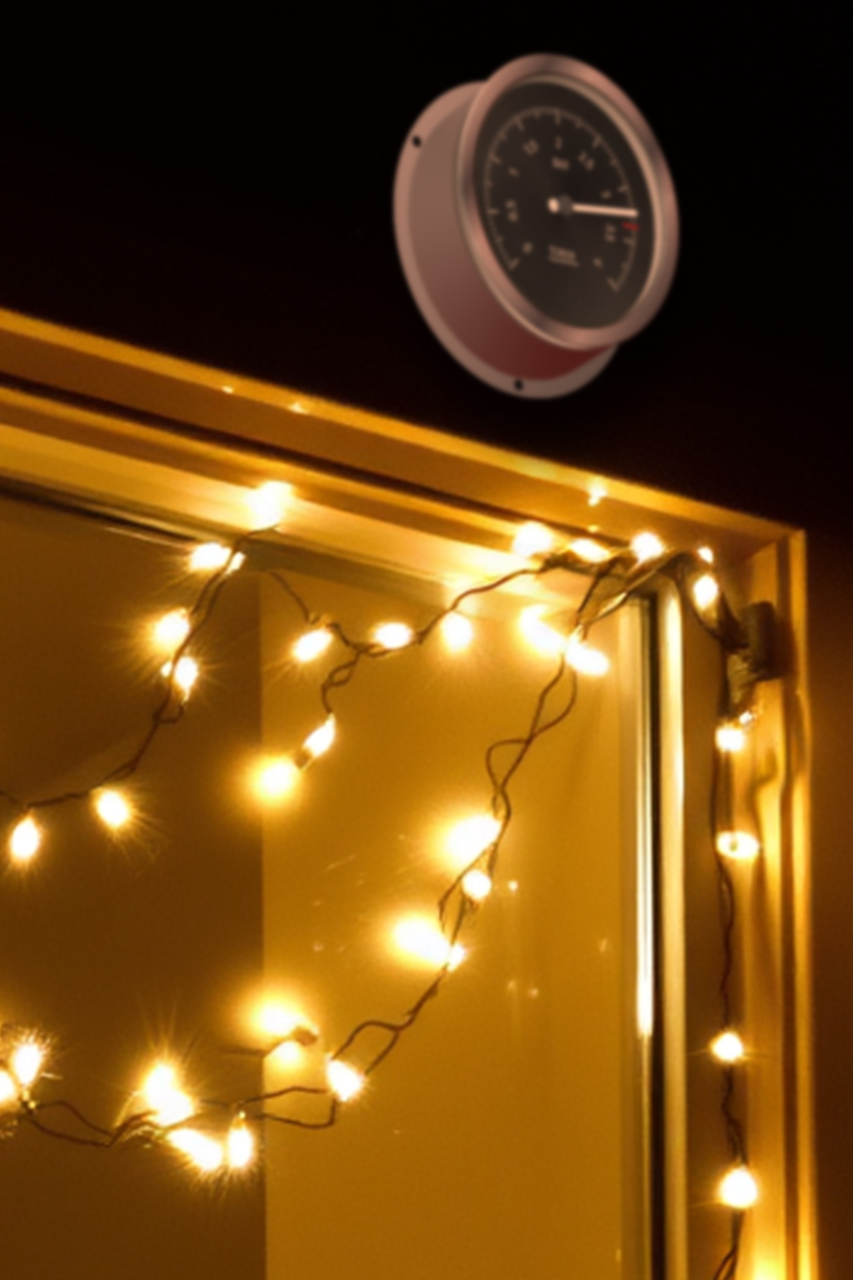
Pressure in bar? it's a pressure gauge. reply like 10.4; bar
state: 3.25; bar
